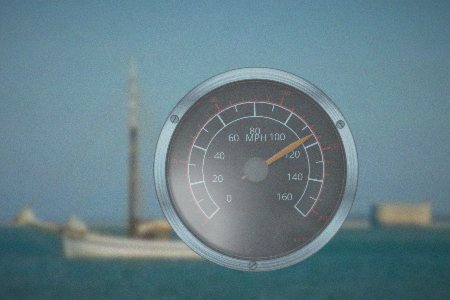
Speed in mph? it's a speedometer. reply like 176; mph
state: 115; mph
